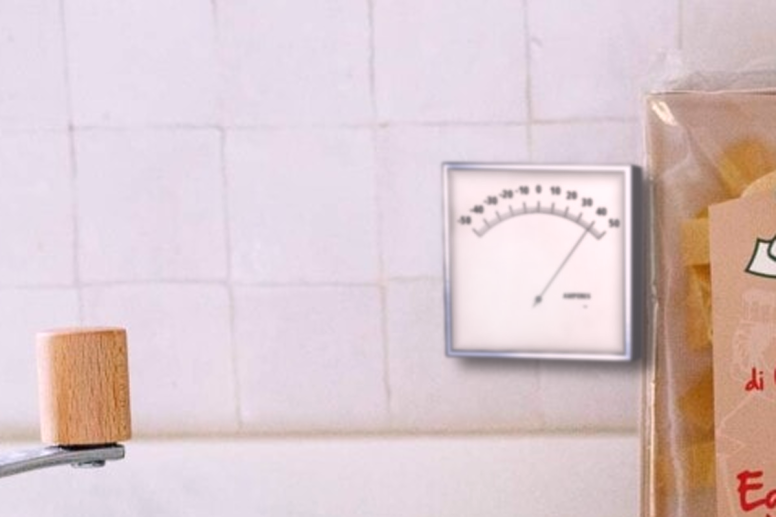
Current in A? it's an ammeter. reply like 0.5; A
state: 40; A
